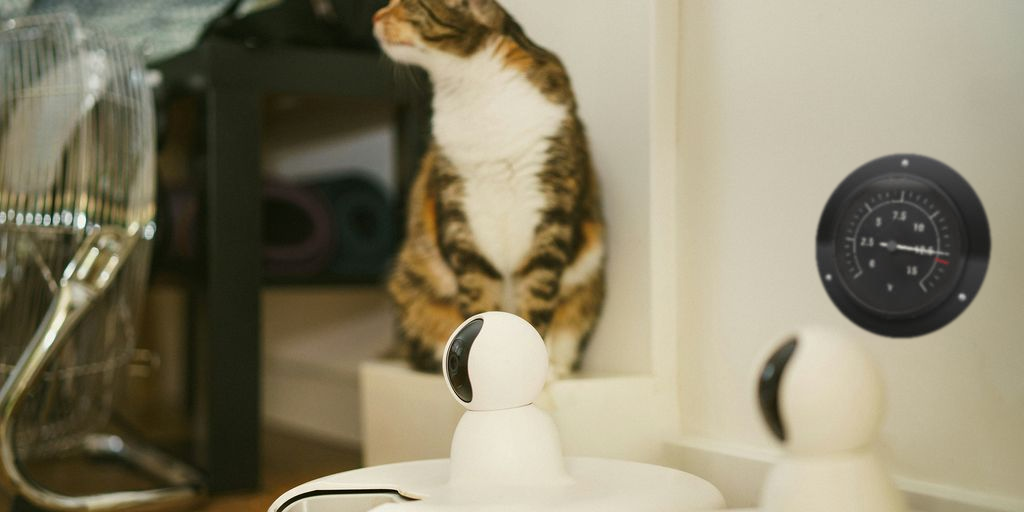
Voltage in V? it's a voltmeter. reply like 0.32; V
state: 12.5; V
